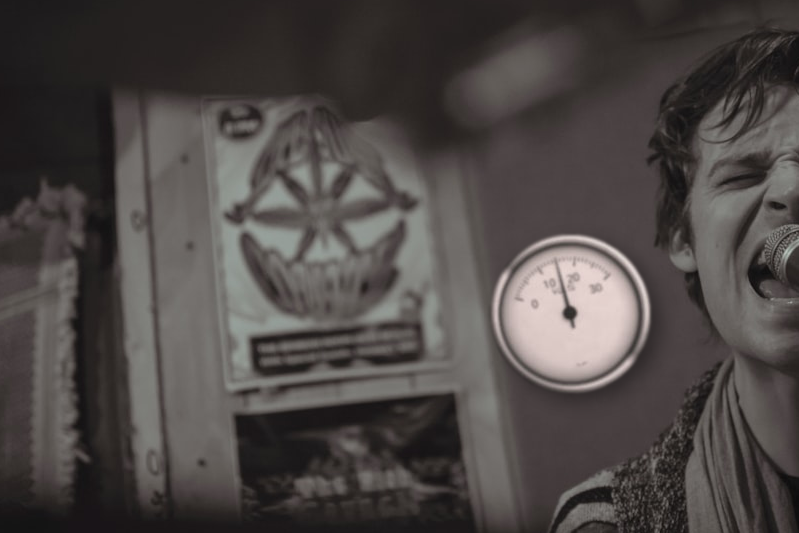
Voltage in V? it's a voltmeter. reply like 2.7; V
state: 15; V
